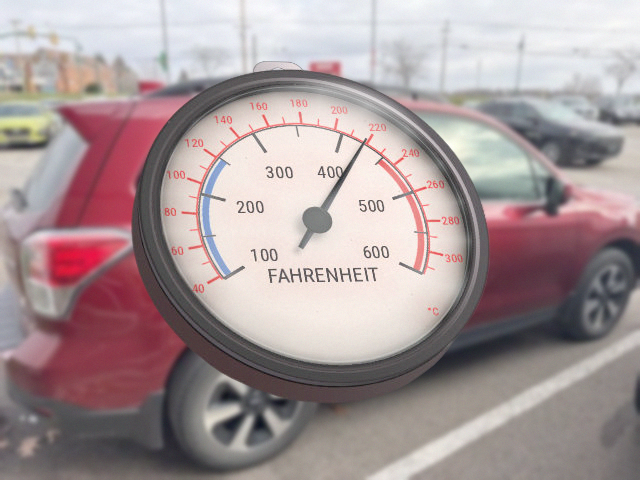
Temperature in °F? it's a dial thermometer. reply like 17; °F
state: 425; °F
